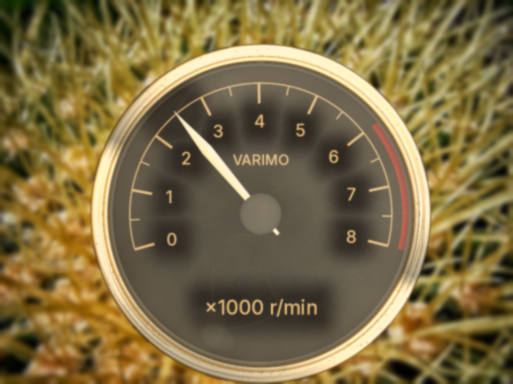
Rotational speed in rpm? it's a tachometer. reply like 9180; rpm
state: 2500; rpm
